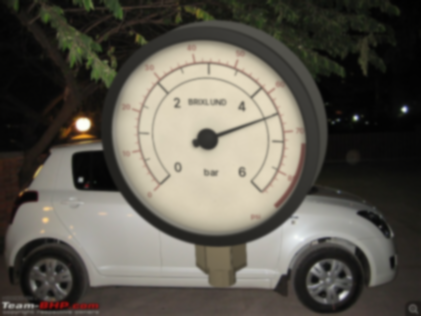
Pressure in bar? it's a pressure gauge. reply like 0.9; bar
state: 4.5; bar
